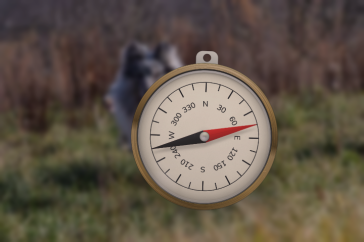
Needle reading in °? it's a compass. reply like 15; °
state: 75; °
